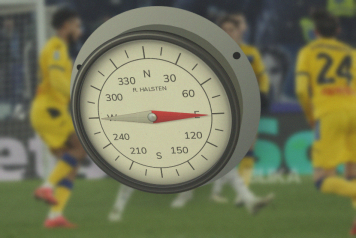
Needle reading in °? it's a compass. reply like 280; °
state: 90; °
